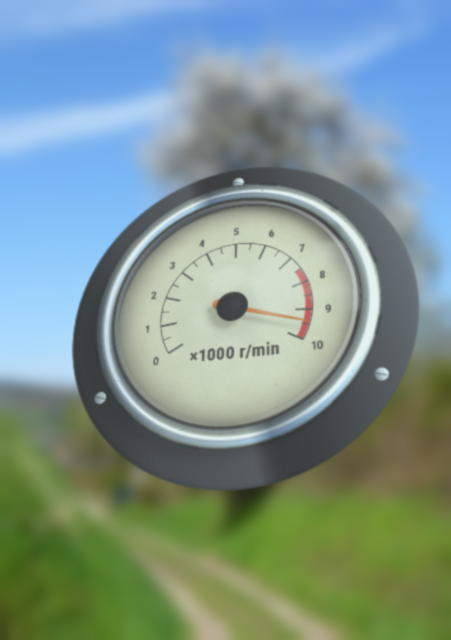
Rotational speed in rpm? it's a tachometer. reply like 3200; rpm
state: 9500; rpm
